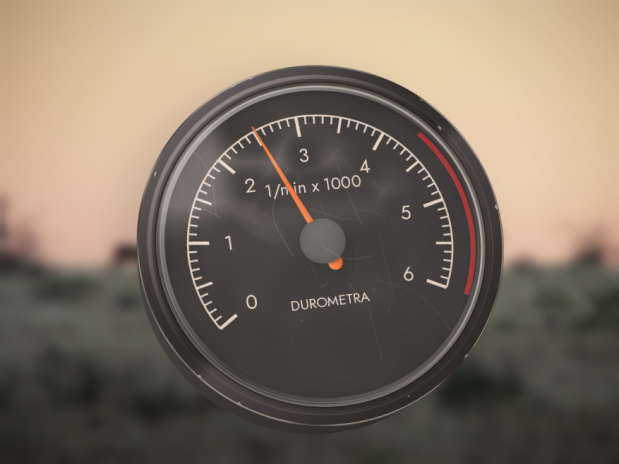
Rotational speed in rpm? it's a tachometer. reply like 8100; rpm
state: 2500; rpm
